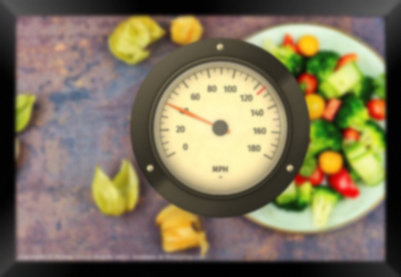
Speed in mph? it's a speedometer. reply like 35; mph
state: 40; mph
